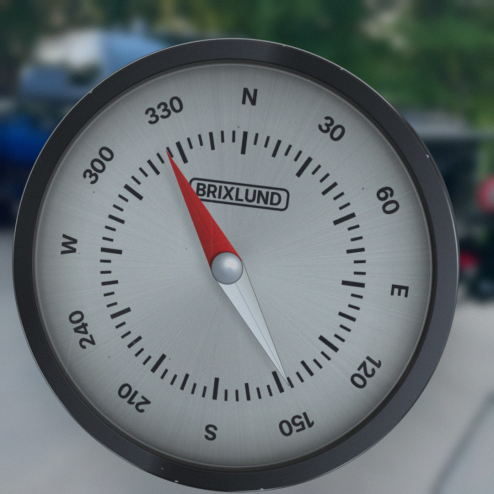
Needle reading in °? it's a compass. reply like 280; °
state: 325; °
